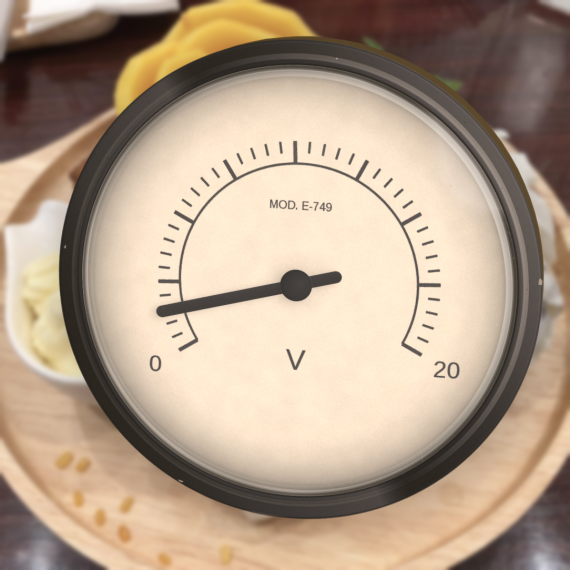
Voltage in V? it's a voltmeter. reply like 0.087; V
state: 1.5; V
